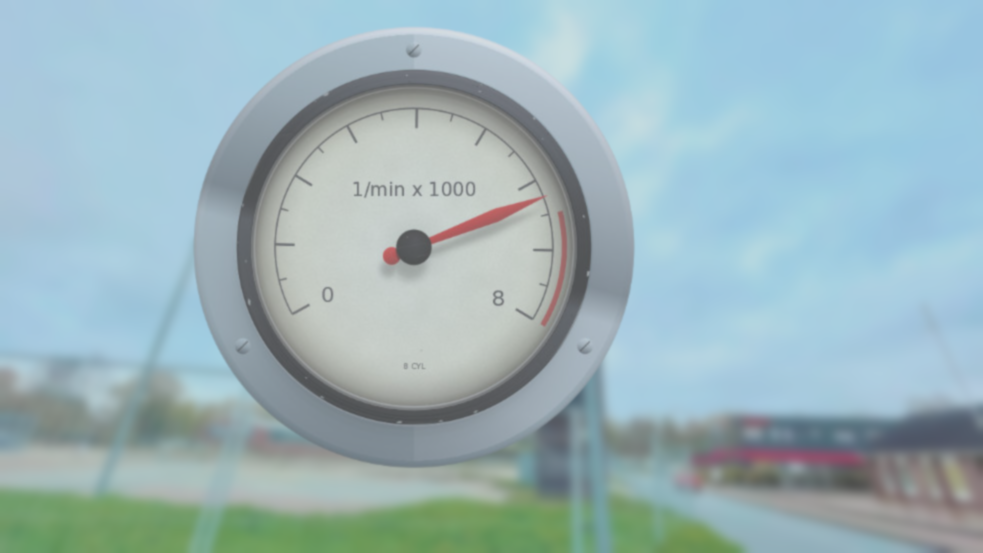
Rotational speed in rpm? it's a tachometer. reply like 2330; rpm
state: 6250; rpm
